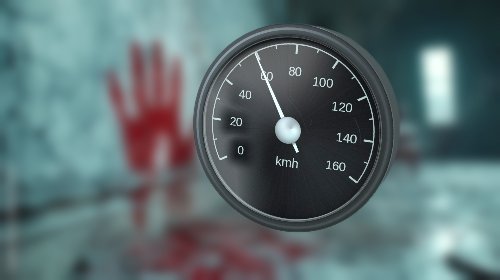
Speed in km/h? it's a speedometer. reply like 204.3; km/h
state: 60; km/h
